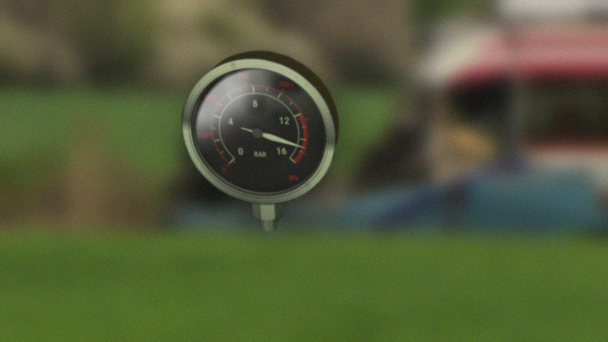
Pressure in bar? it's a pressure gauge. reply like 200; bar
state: 14.5; bar
